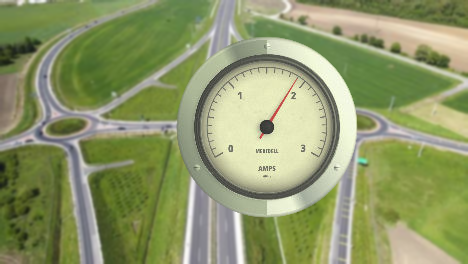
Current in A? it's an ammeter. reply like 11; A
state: 1.9; A
